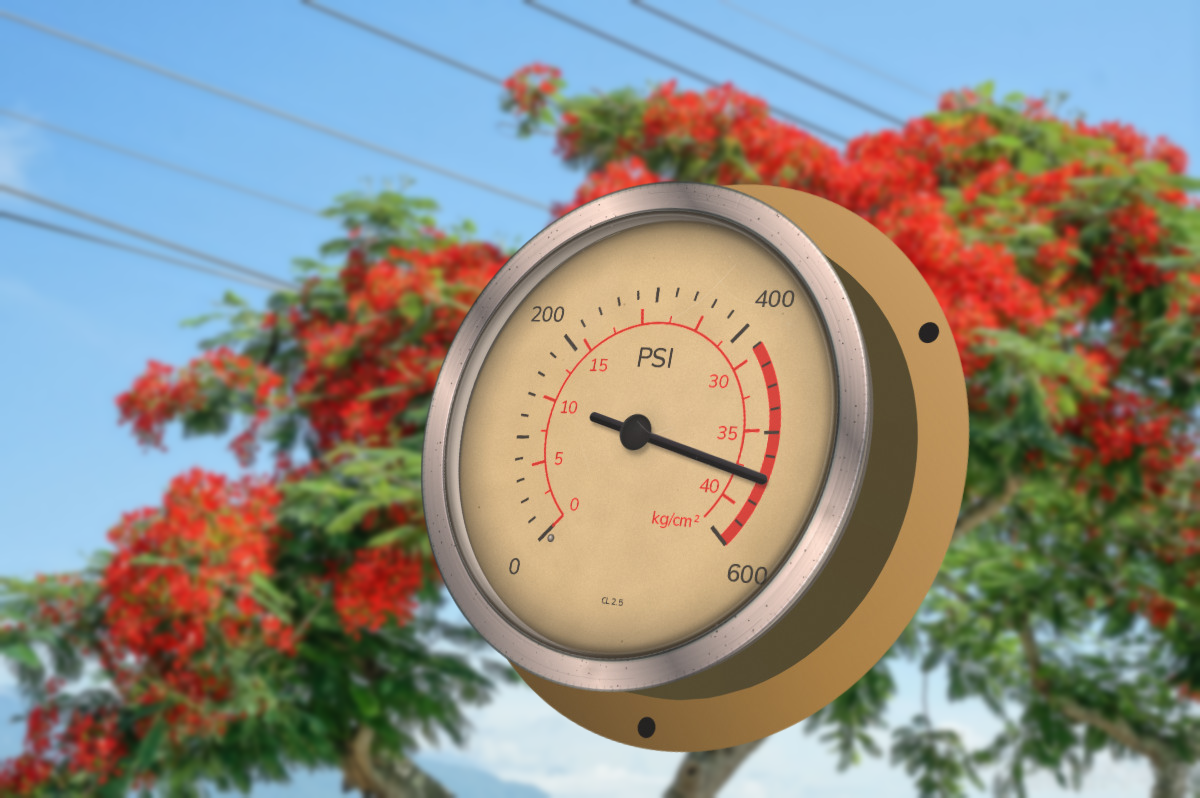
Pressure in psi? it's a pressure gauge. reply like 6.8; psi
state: 540; psi
